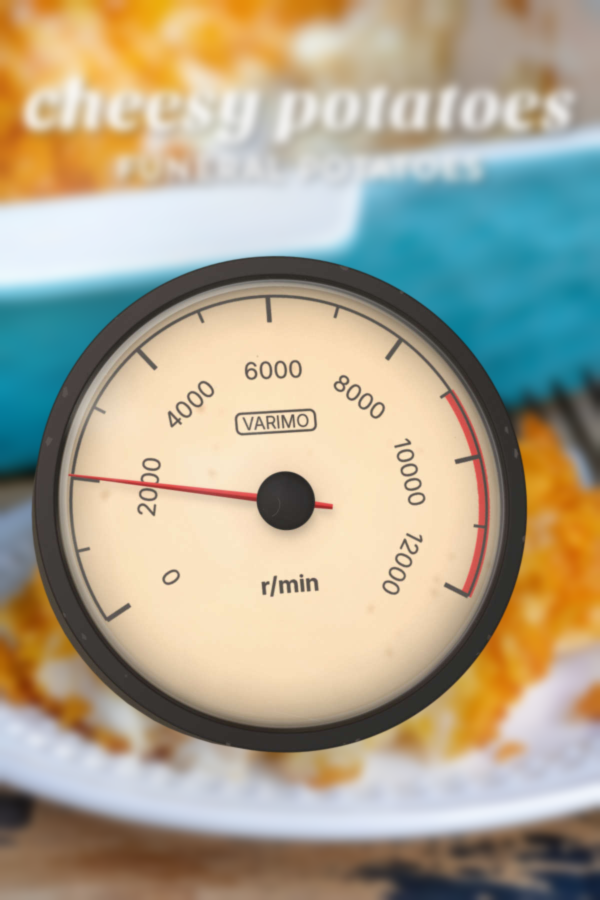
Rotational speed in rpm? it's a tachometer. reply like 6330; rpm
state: 2000; rpm
